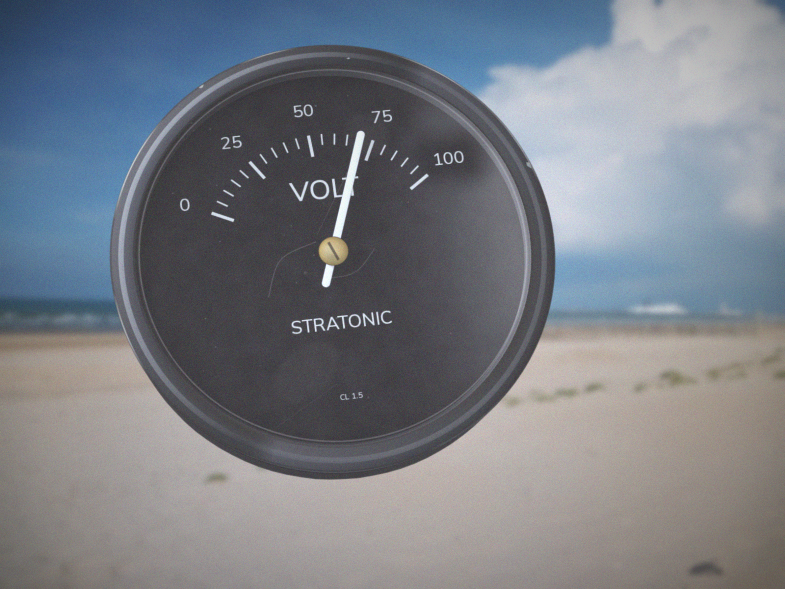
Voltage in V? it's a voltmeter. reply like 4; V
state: 70; V
